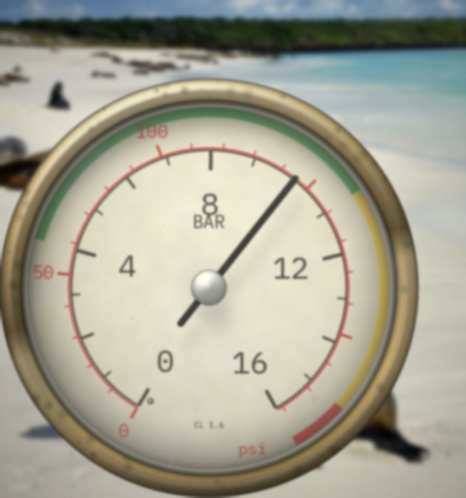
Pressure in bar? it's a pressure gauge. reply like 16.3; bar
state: 10; bar
